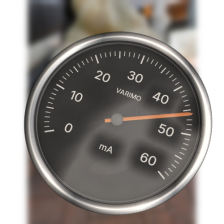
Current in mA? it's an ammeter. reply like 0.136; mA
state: 46; mA
